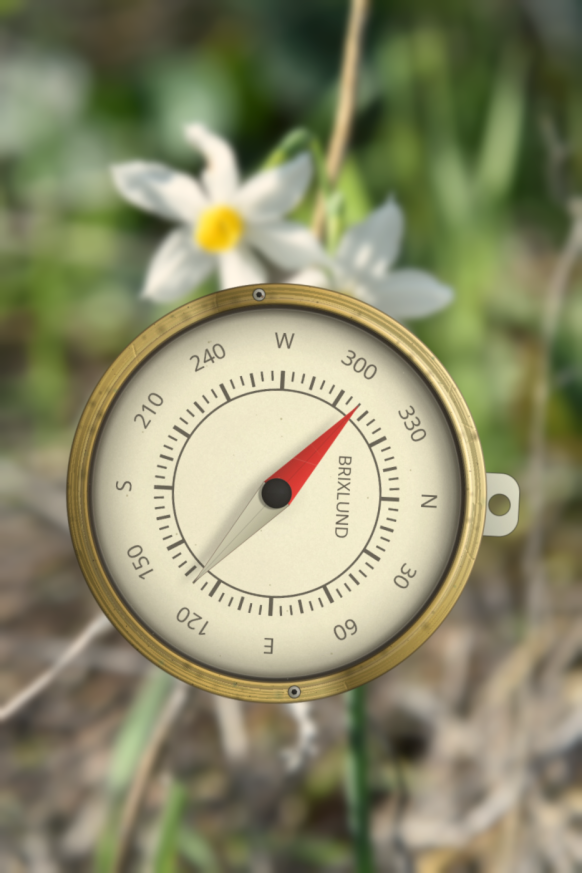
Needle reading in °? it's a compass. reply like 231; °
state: 310; °
